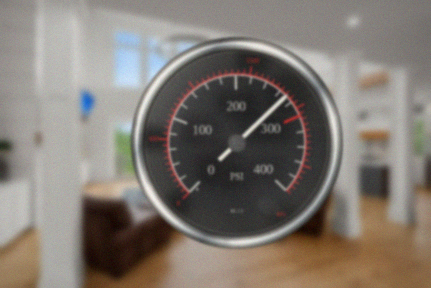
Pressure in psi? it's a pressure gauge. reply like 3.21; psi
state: 270; psi
